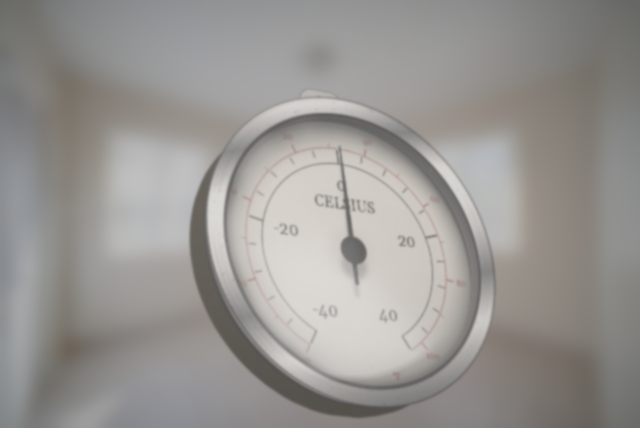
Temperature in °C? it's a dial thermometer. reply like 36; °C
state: 0; °C
